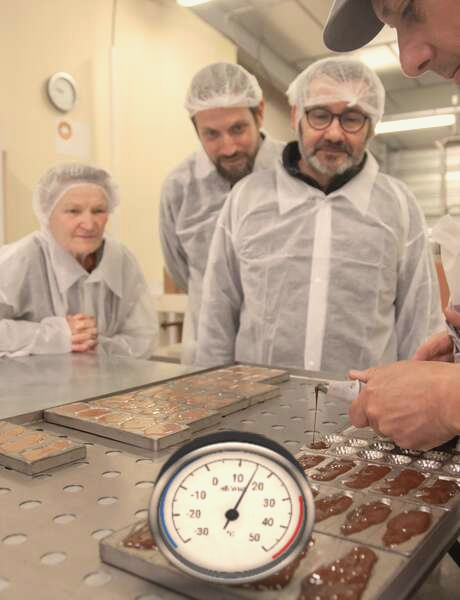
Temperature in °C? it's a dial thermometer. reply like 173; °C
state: 15; °C
